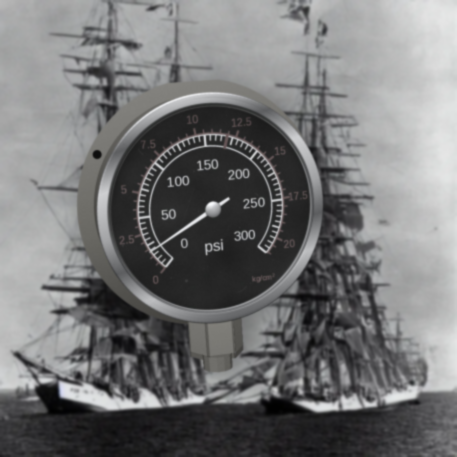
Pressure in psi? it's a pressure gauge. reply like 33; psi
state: 20; psi
